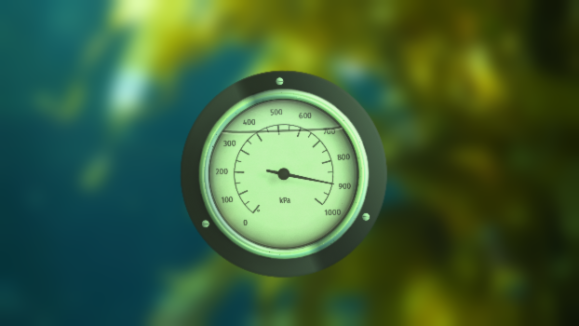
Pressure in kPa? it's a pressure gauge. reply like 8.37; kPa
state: 900; kPa
